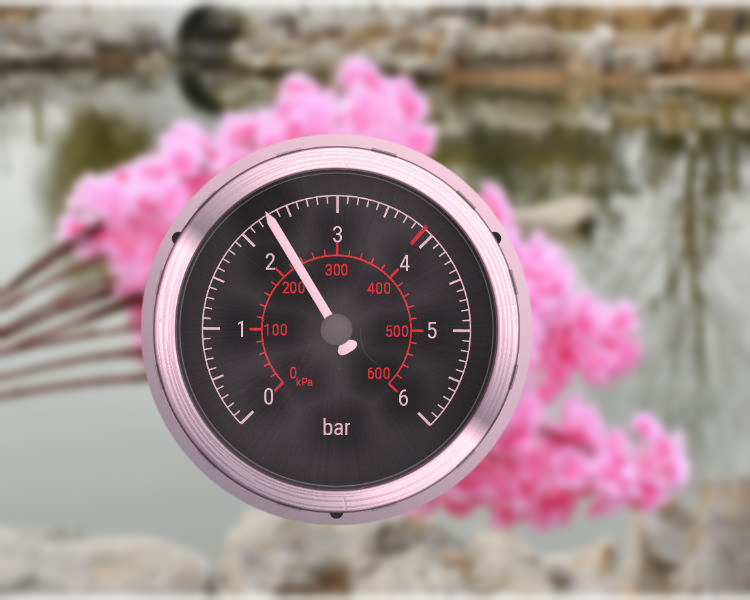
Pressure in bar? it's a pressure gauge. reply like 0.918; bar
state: 2.3; bar
